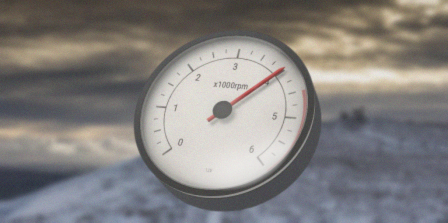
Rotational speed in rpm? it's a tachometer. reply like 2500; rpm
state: 4000; rpm
